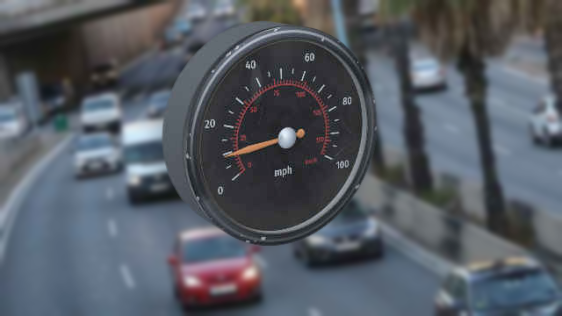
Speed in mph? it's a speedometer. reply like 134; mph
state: 10; mph
